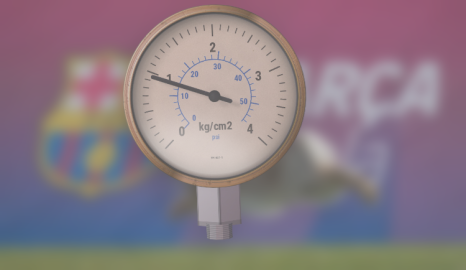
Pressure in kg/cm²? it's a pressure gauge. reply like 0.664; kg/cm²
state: 0.95; kg/cm²
